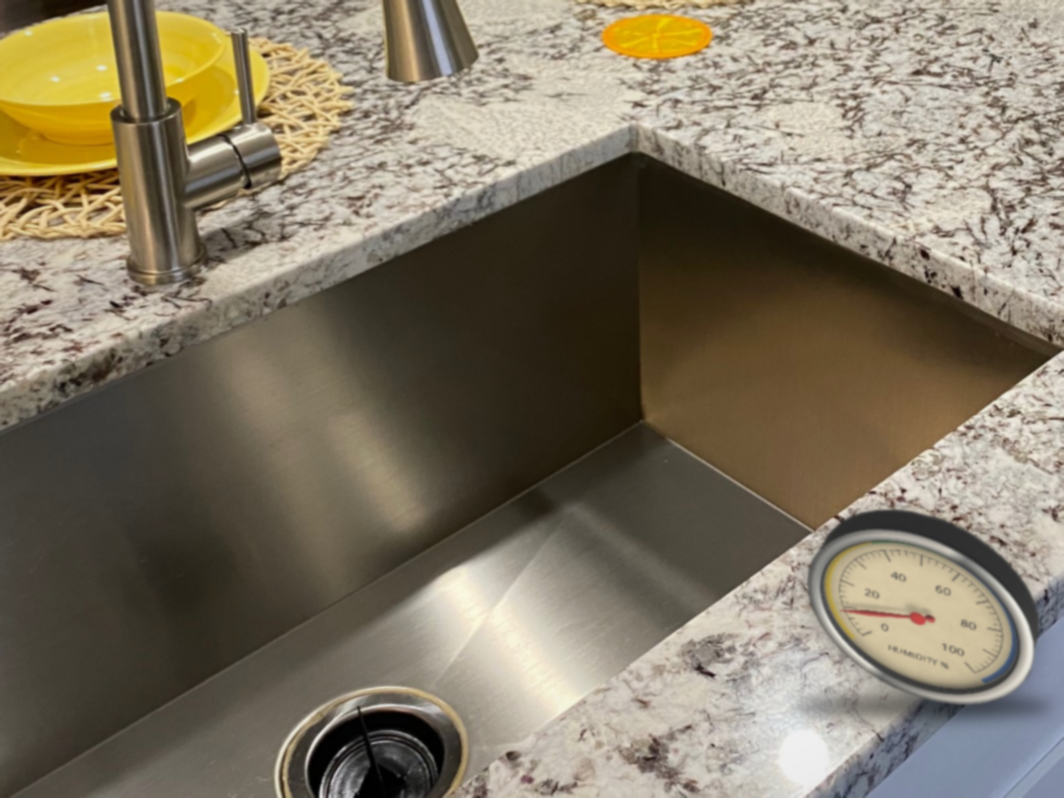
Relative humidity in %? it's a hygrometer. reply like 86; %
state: 10; %
